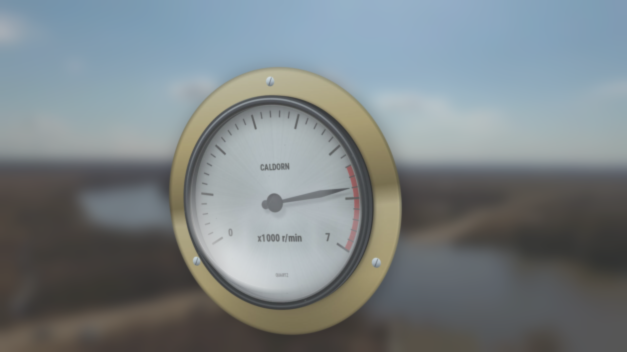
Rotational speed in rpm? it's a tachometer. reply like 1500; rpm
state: 5800; rpm
